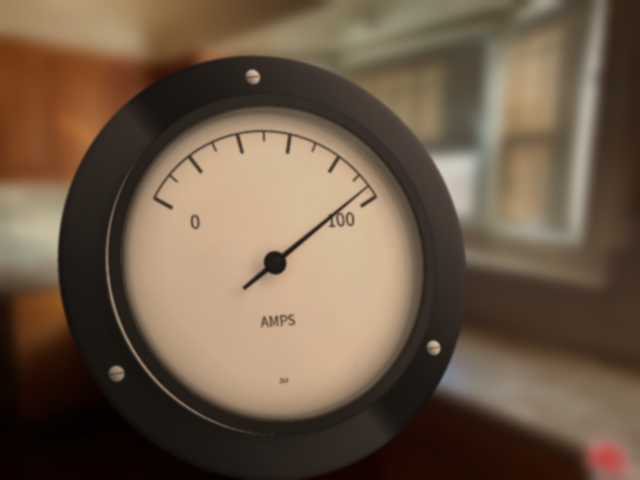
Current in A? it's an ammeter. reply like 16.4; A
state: 95; A
